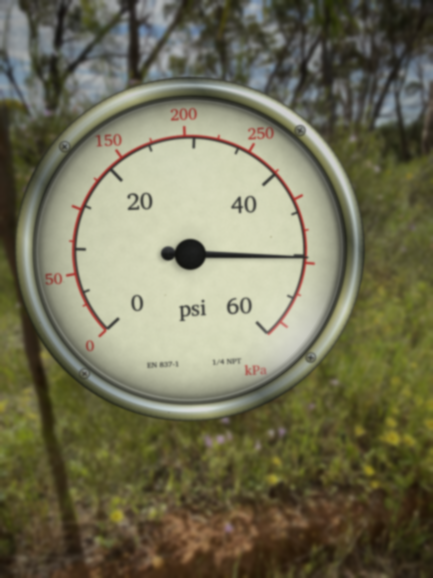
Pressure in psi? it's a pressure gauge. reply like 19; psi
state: 50; psi
